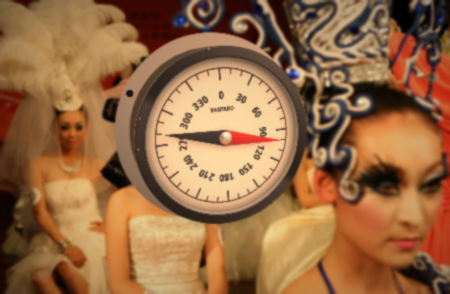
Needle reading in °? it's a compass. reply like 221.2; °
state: 100; °
